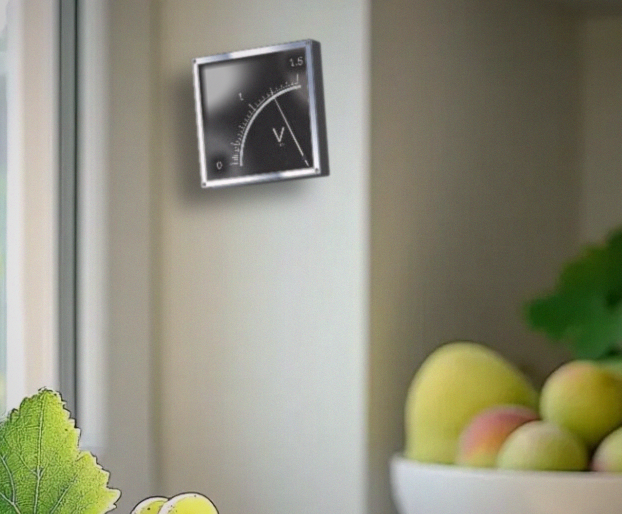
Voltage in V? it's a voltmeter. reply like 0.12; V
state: 1.25; V
